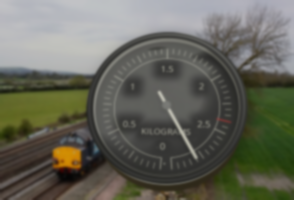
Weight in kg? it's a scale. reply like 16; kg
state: 2.8; kg
